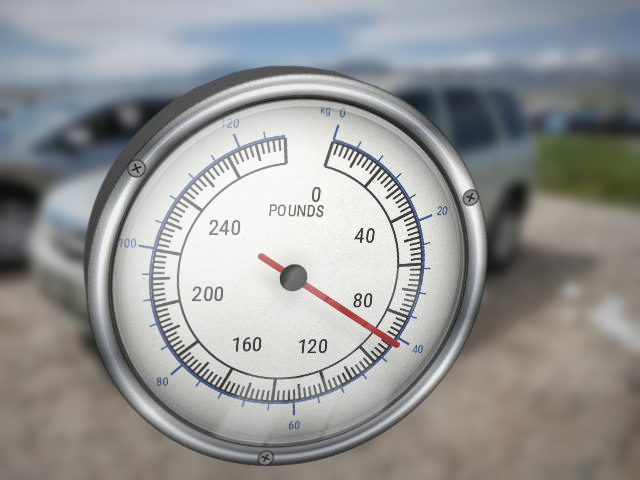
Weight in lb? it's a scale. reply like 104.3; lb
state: 90; lb
